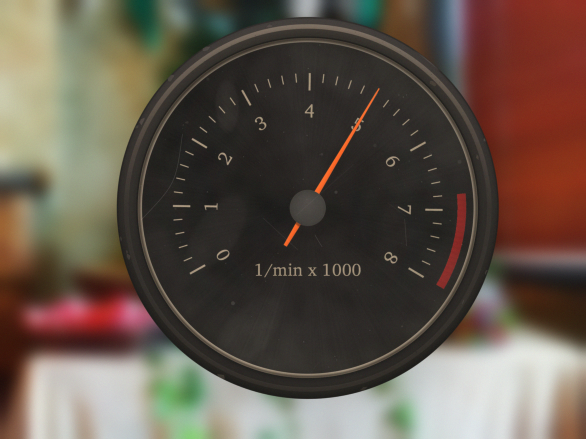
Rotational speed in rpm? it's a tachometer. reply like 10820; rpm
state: 5000; rpm
